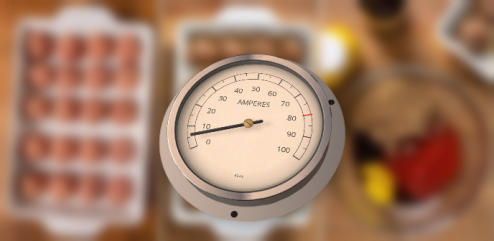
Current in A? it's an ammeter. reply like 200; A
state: 5; A
